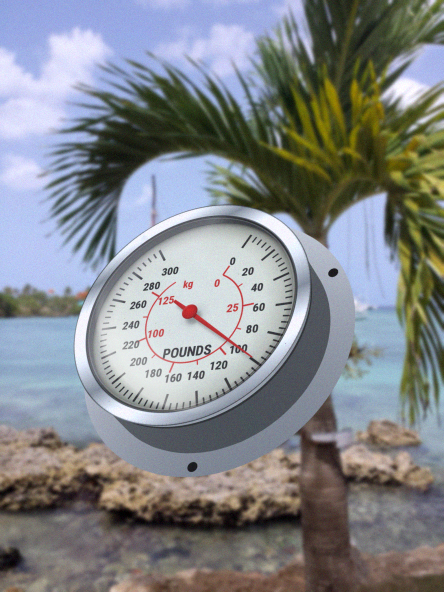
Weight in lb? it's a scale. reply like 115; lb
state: 100; lb
